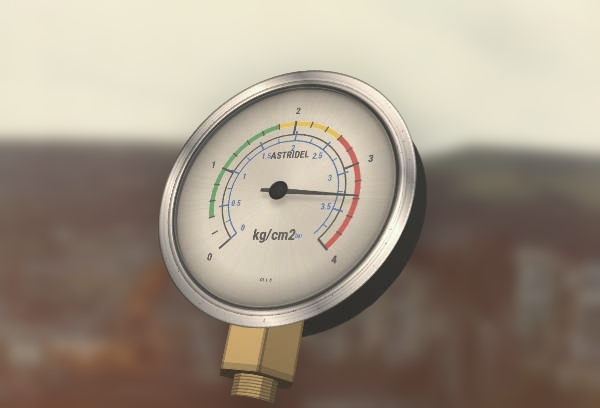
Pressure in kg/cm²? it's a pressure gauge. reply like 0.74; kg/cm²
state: 3.4; kg/cm²
